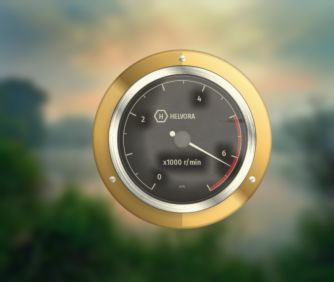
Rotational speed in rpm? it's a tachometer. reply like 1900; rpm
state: 6250; rpm
